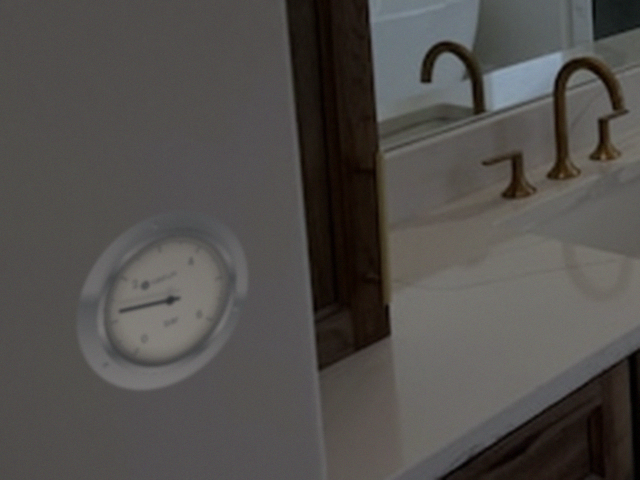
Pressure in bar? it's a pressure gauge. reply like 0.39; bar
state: 1.25; bar
